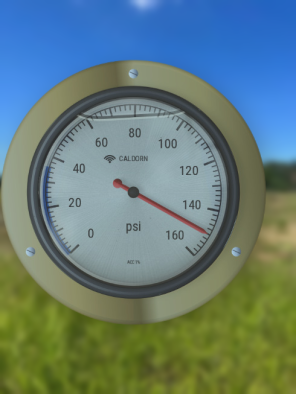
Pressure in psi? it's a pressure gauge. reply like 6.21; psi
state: 150; psi
